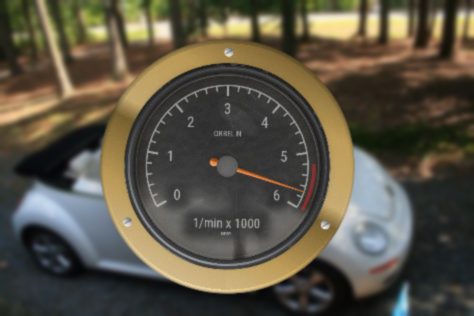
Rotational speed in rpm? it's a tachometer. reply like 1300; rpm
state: 5700; rpm
